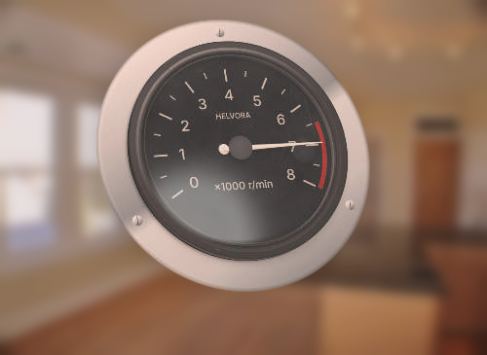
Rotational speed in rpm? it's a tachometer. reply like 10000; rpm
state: 7000; rpm
